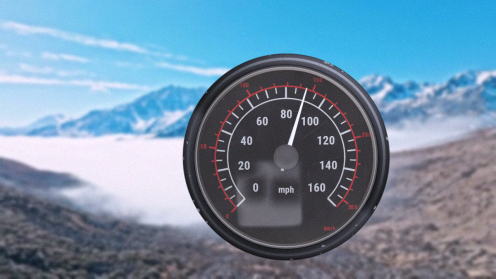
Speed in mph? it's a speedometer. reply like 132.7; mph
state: 90; mph
